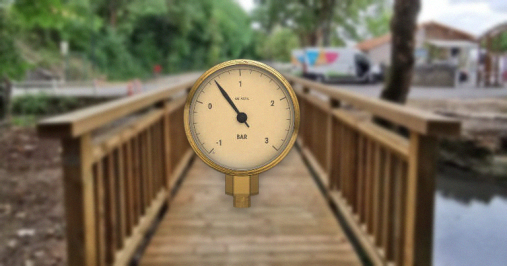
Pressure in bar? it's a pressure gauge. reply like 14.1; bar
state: 0.5; bar
